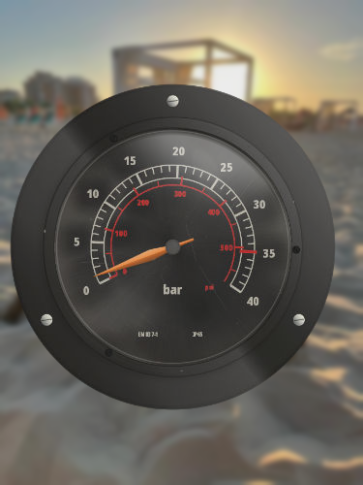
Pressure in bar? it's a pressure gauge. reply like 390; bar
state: 1; bar
